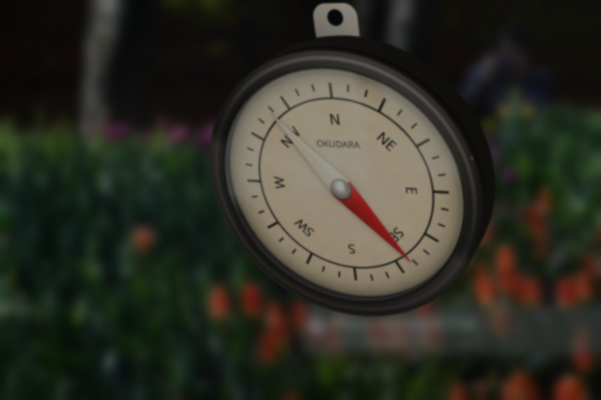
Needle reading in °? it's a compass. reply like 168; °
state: 140; °
